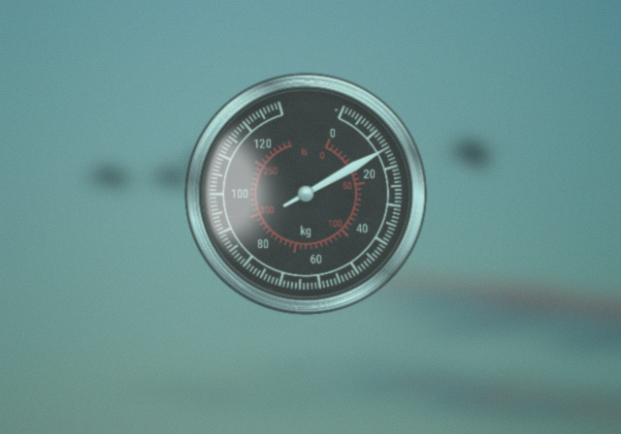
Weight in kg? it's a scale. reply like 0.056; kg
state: 15; kg
